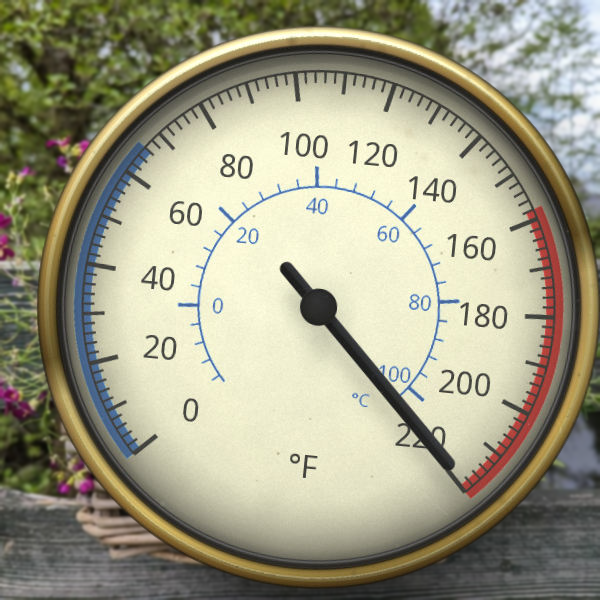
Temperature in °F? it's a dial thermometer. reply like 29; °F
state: 219; °F
